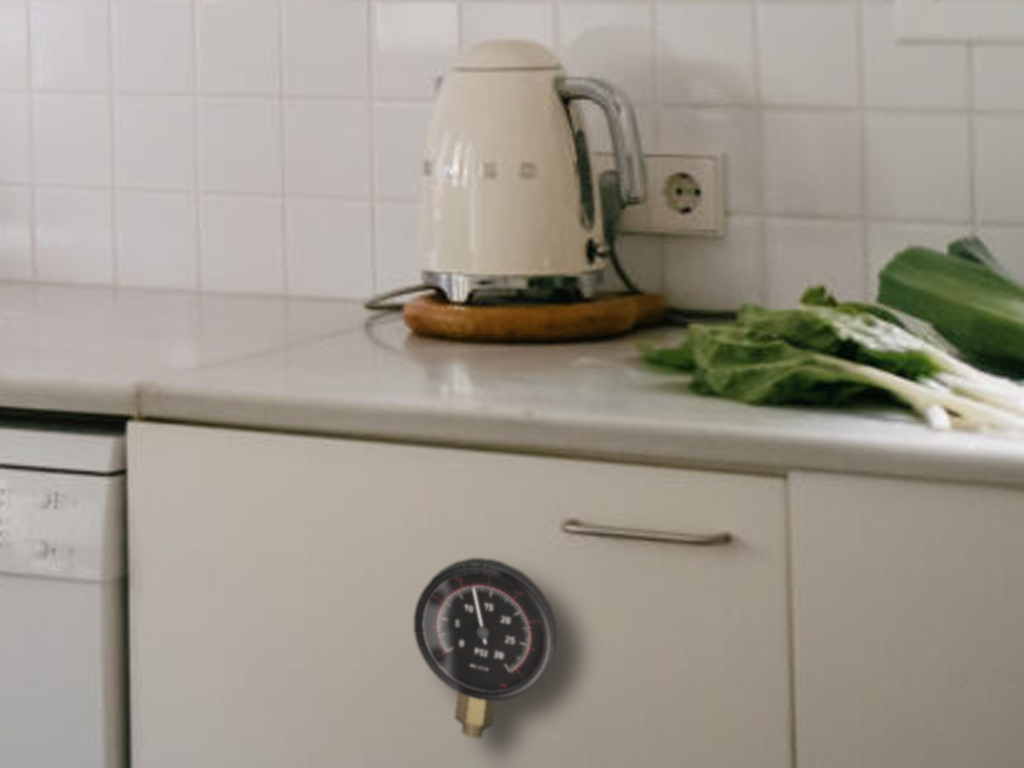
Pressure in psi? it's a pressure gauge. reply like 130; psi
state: 12.5; psi
